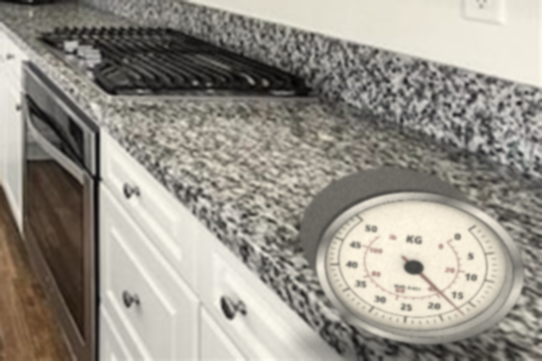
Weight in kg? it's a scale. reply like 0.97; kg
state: 17; kg
